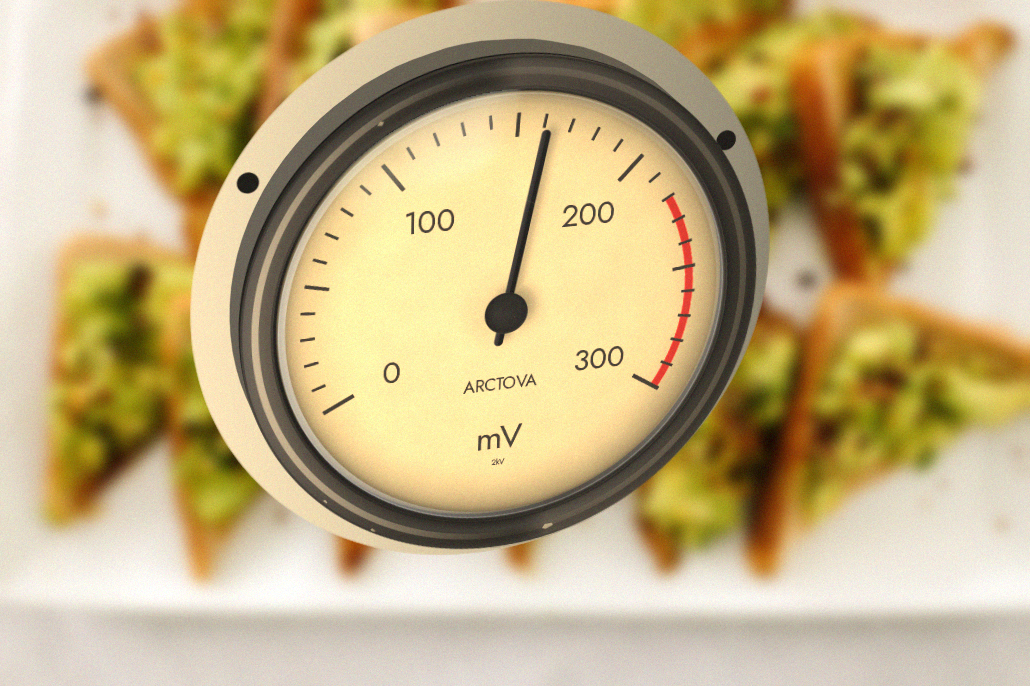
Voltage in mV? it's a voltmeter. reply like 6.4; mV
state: 160; mV
